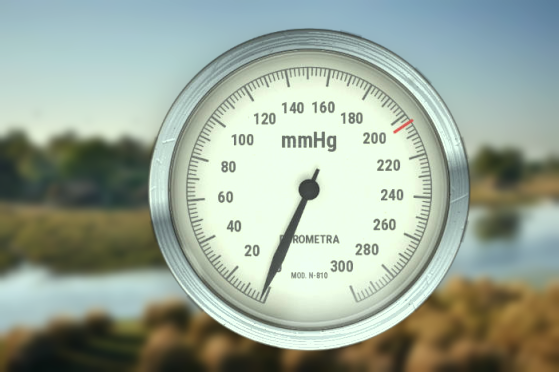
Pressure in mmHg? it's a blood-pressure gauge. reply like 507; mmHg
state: 2; mmHg
